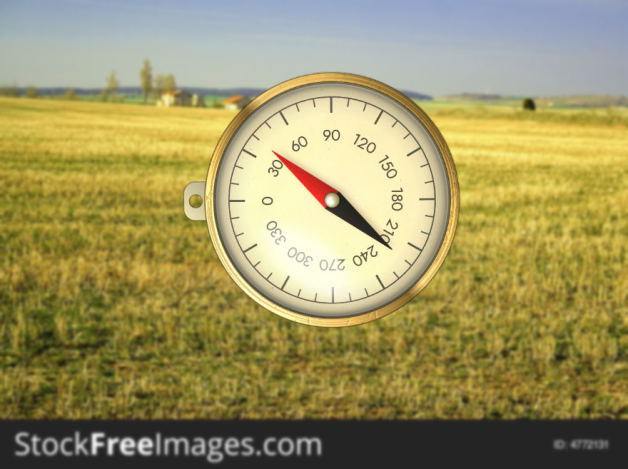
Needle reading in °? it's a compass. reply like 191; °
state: 40; °
